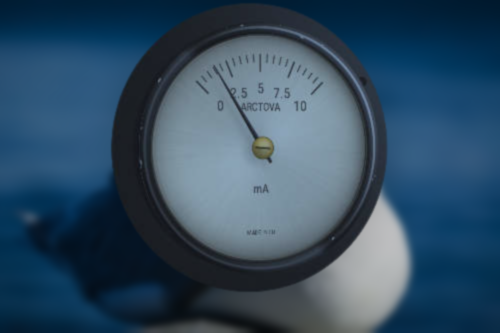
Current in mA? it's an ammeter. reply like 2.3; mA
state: 1.5; mA
